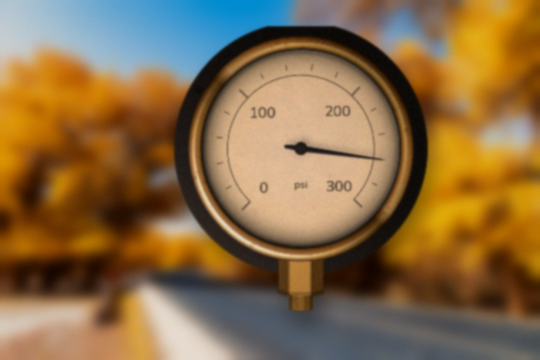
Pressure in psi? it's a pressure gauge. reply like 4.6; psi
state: 260; psi
